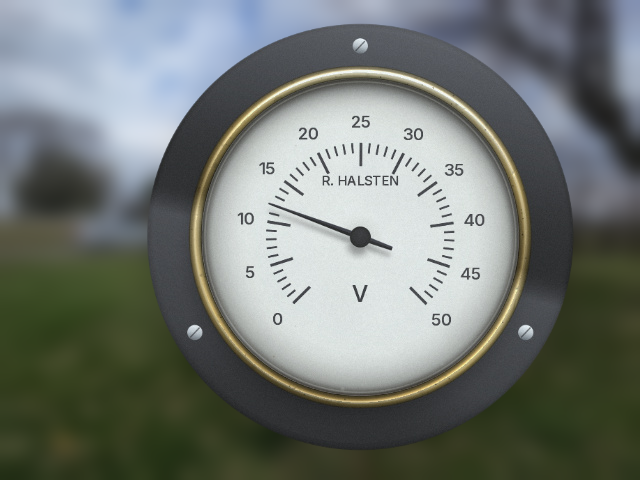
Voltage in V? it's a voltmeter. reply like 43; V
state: 12; V
